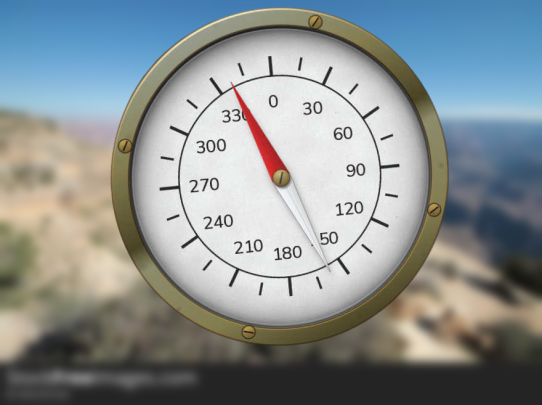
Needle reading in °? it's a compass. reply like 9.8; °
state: 337.5; °
